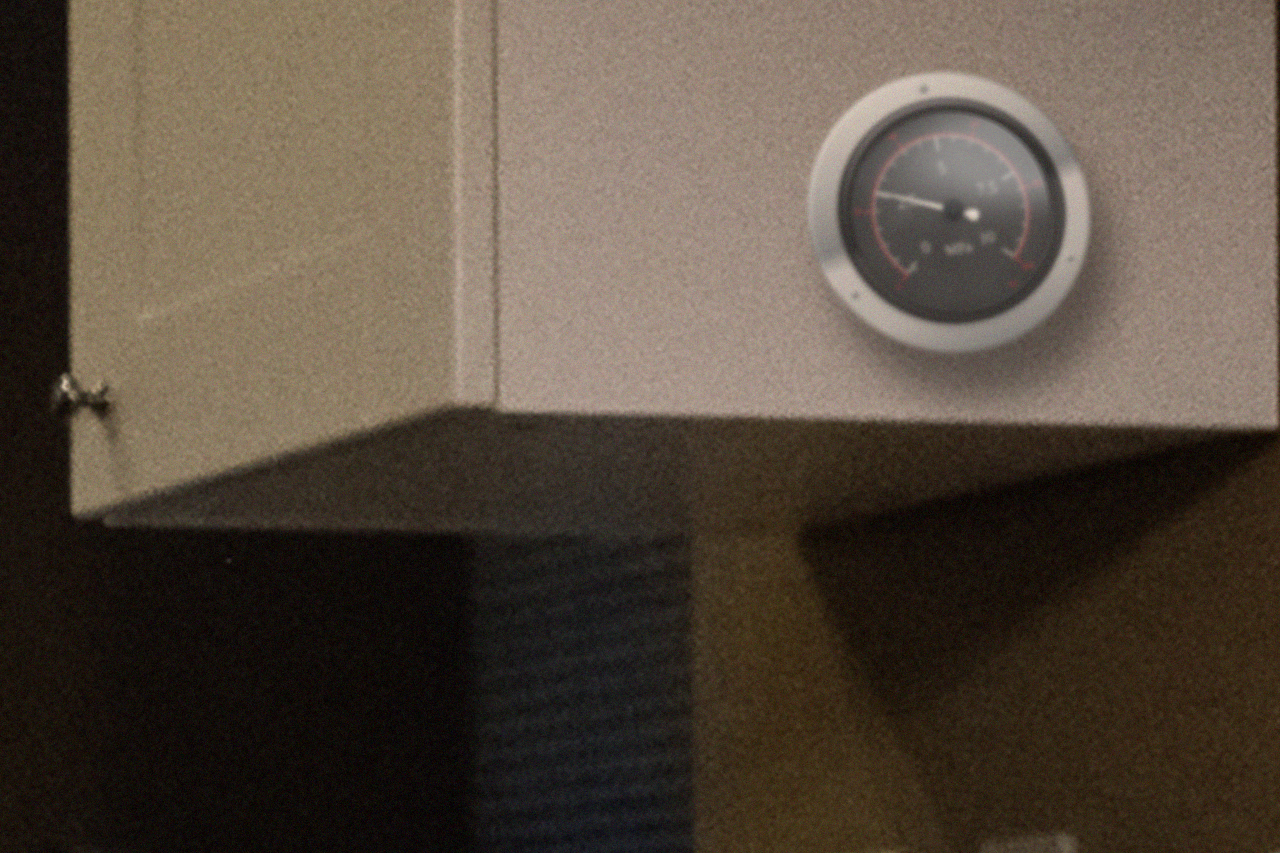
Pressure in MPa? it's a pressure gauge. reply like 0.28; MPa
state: 2.5; MPa
